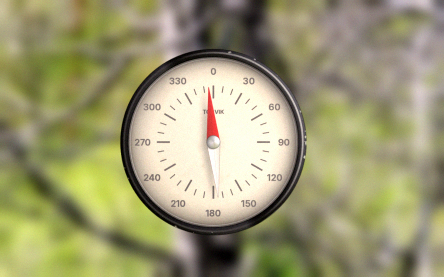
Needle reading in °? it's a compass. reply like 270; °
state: 355; °
